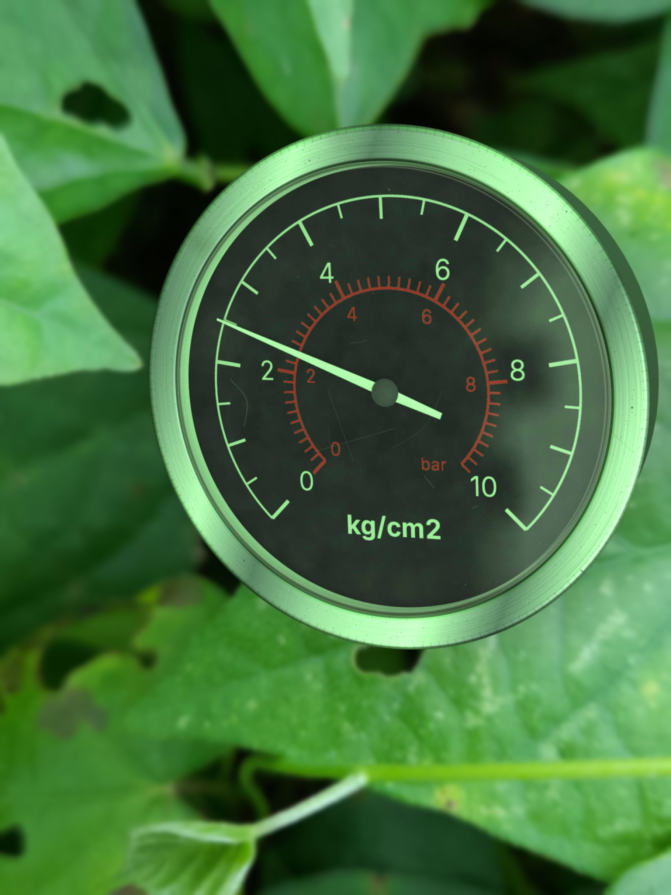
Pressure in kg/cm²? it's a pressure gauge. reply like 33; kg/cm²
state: 2.5; kg/cm²
